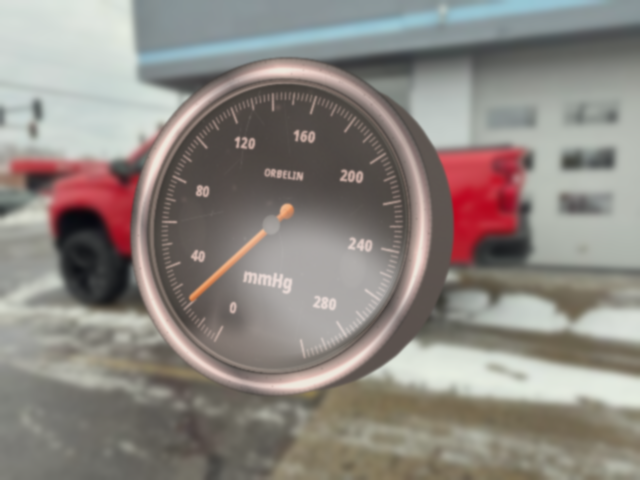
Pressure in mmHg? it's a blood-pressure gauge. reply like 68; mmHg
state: 20; mmHg
